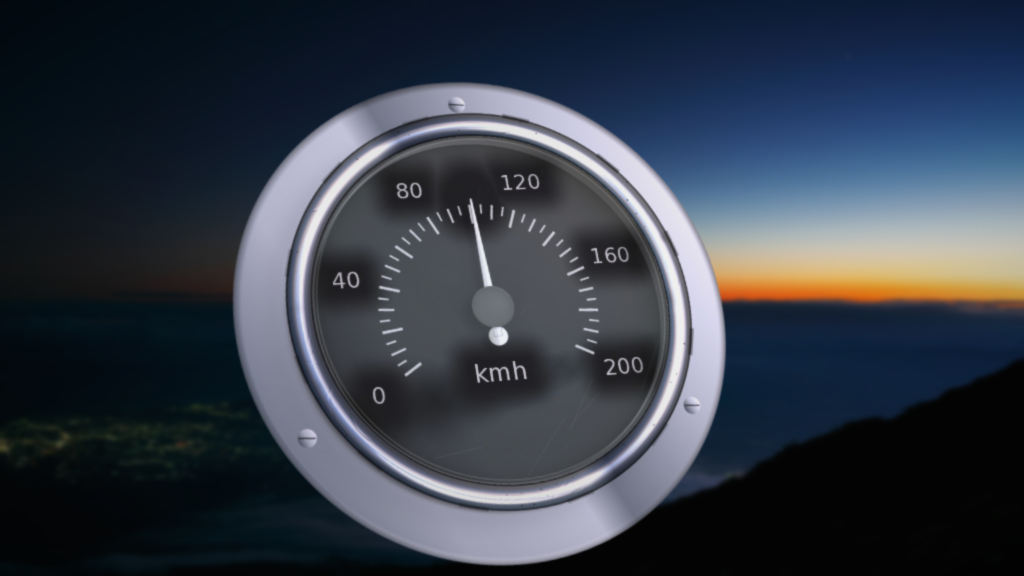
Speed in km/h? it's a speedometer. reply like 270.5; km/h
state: 100; km/h
